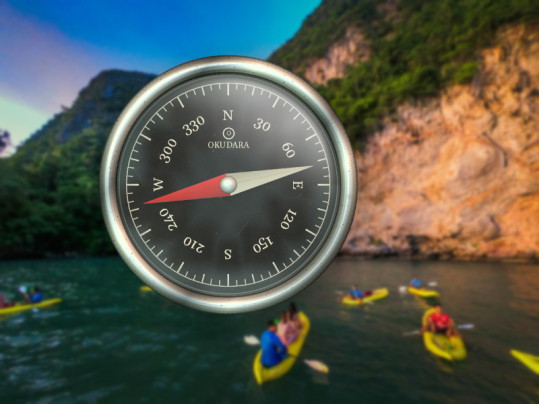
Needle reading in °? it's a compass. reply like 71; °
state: 257.5; °
